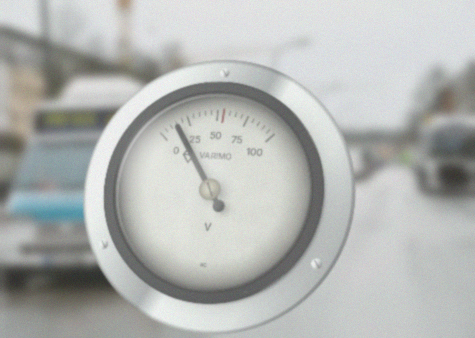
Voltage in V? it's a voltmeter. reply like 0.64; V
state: 15; V
